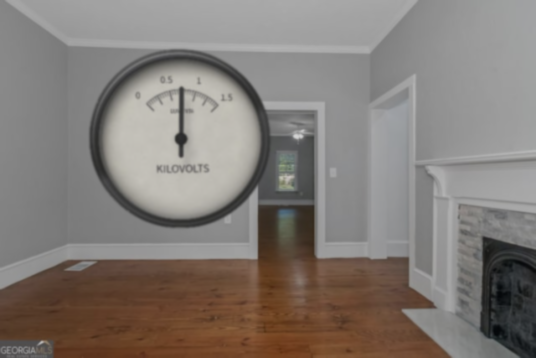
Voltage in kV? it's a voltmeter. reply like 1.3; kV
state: 0.75; kV
